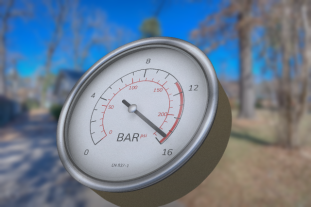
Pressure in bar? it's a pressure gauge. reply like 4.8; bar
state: 15.5; bar
